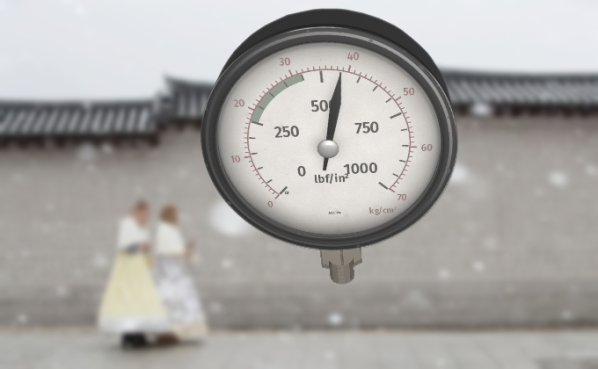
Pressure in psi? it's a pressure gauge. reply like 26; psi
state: 550; psi
